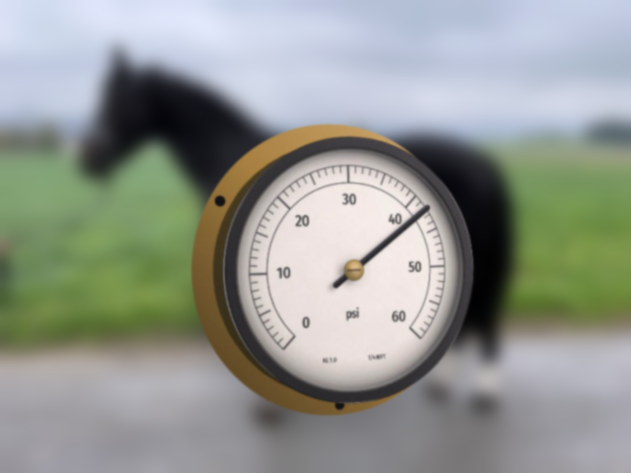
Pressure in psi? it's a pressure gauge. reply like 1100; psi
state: 42; psi
